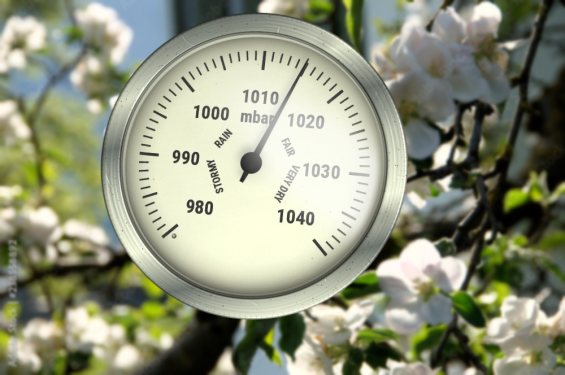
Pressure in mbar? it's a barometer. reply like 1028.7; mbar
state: 1015; mbar
